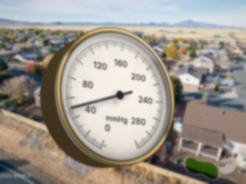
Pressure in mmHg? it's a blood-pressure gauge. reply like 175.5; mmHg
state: 50; mmHg
